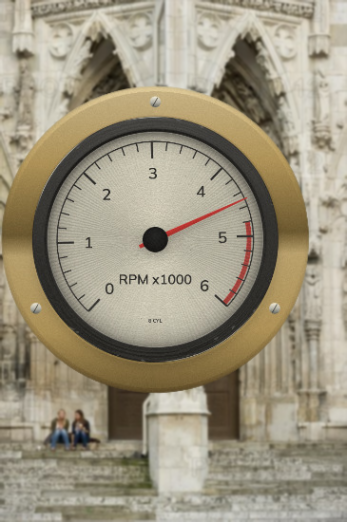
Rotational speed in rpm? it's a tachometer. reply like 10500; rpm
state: 4500; rpm
